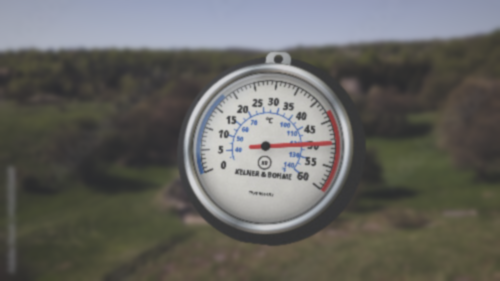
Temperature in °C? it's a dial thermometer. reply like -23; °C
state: 50; °C
